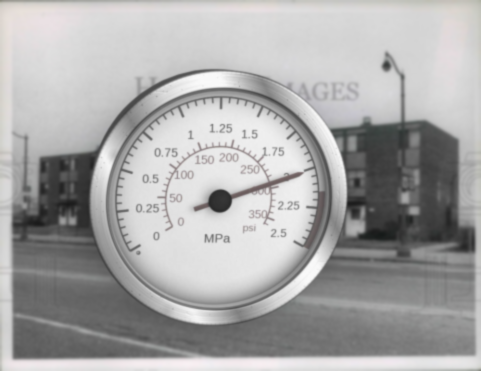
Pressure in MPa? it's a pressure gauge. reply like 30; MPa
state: 2; MPa
